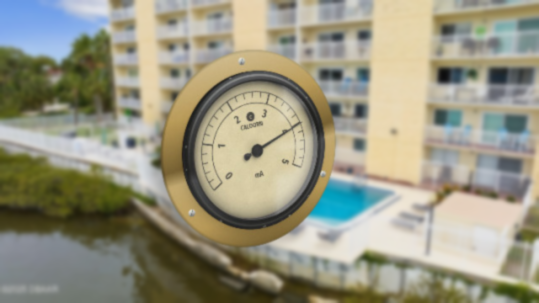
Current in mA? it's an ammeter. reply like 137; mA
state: 4; mA
